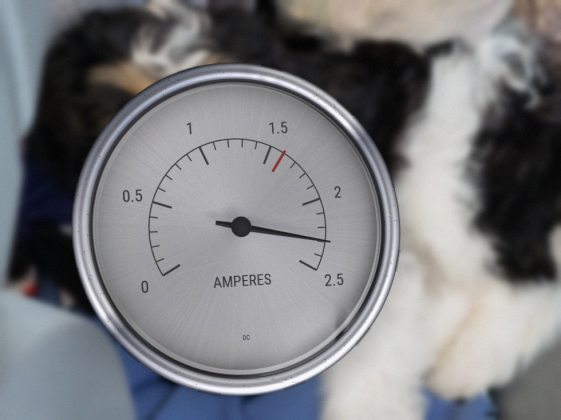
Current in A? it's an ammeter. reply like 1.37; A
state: 2.3; A
